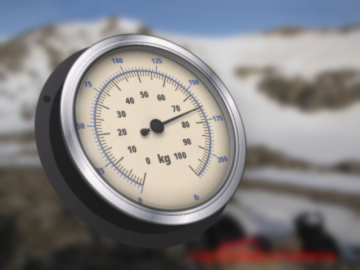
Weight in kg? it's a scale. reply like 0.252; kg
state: 75; kg
